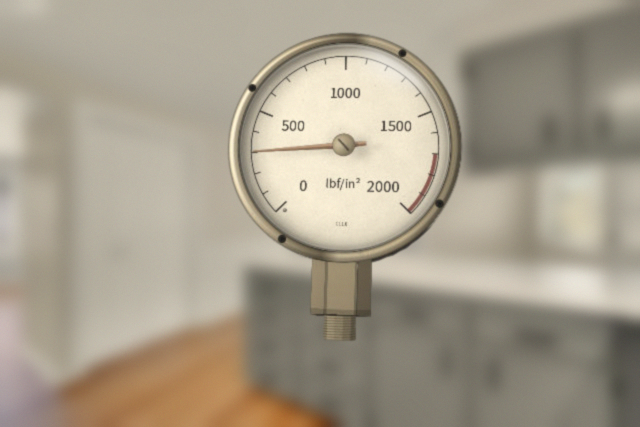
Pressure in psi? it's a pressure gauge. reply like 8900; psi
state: 300; psi
